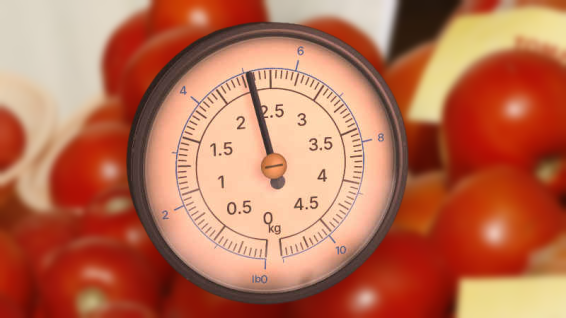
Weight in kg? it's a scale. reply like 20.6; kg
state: 2.3; kg
